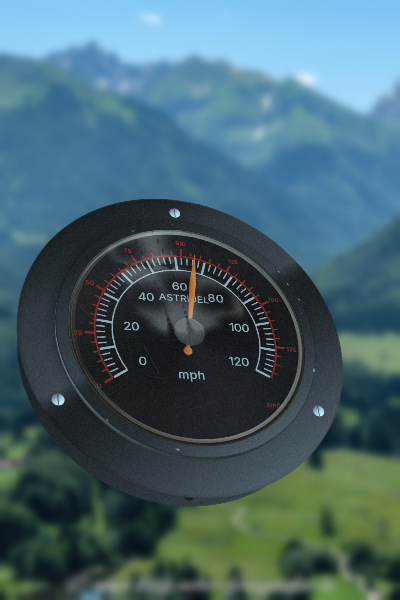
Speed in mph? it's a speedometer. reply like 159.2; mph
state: 66; mph
